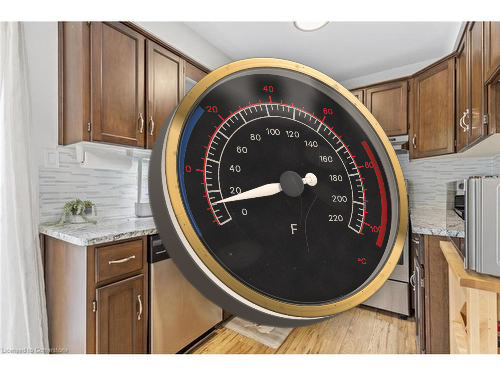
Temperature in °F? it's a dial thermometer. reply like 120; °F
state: 12; °F
